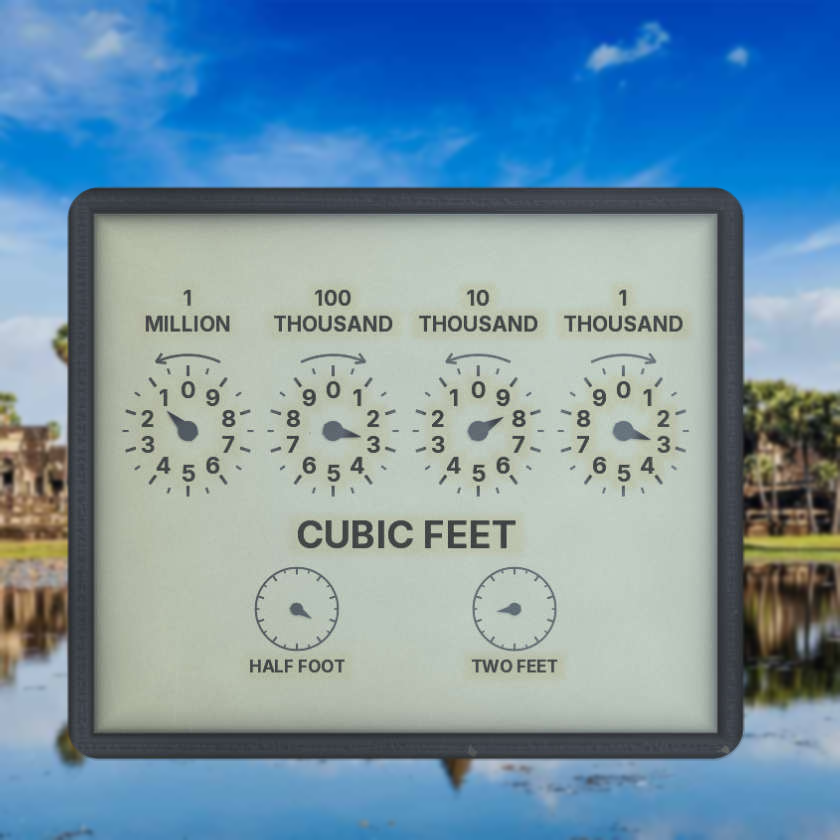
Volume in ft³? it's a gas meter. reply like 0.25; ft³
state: 128300; ft³
